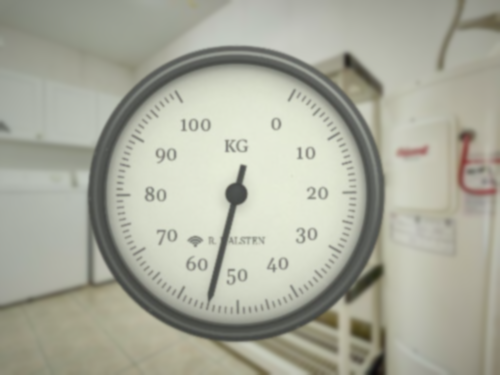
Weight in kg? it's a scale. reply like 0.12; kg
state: 55; kg
